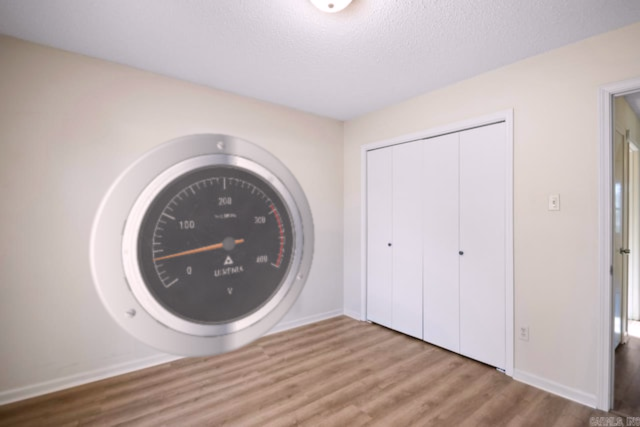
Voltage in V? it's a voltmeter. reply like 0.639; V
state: 40; V
